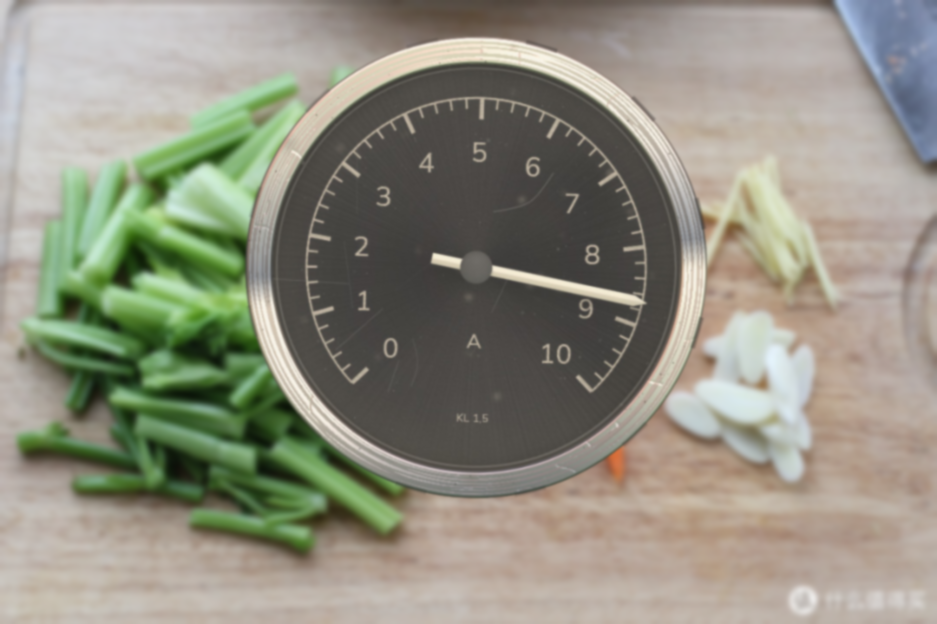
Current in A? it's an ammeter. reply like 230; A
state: 8.7; A
